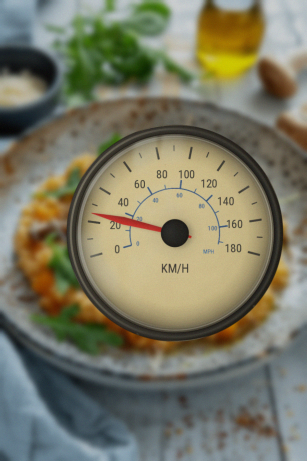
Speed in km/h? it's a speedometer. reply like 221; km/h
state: 25; km/h
